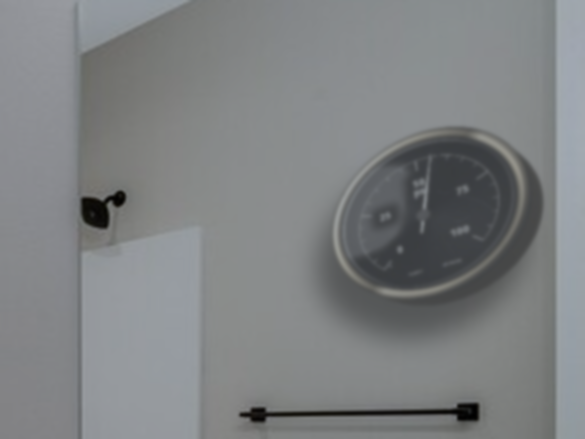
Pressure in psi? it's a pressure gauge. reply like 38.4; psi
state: 55; psi
